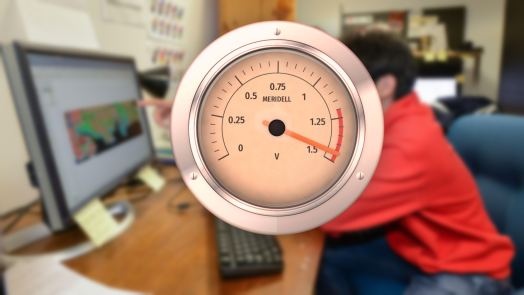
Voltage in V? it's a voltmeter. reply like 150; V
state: 1.45; V
